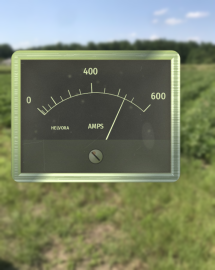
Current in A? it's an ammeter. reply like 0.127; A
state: 525; A
